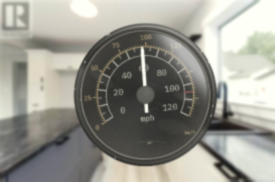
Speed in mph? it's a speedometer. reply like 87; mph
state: 60; mph
